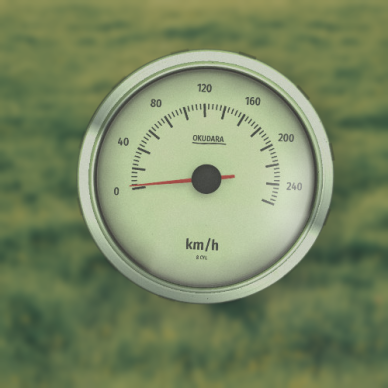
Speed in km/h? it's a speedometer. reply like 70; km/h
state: 4; km/h
